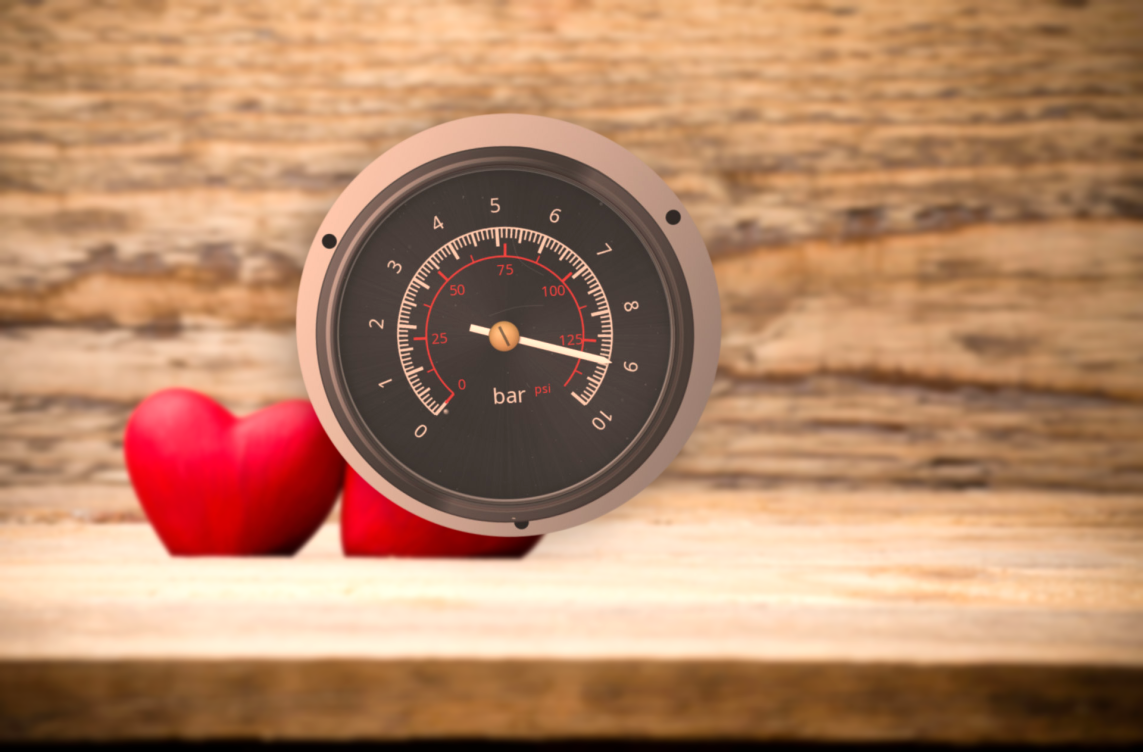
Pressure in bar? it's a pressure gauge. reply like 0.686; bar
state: 9; bar
